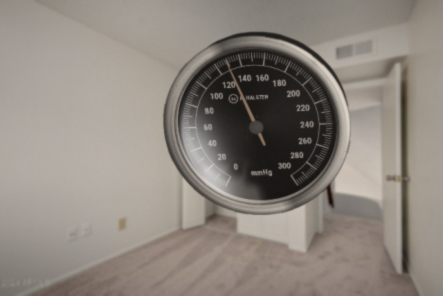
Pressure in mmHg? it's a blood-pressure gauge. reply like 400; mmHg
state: 130; mmHg
